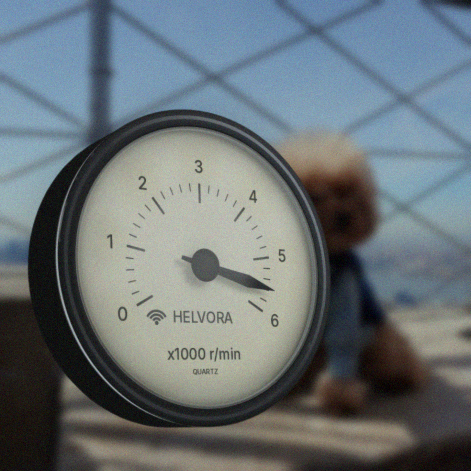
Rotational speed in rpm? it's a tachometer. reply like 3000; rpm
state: 5600; rpm
